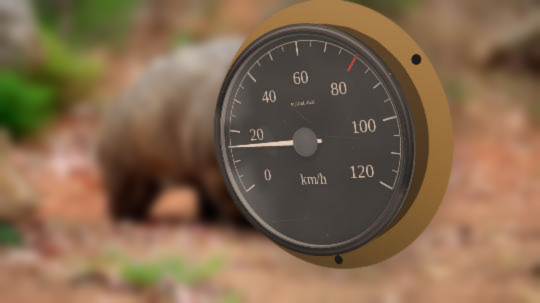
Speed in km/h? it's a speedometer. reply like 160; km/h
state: 15; km/h
